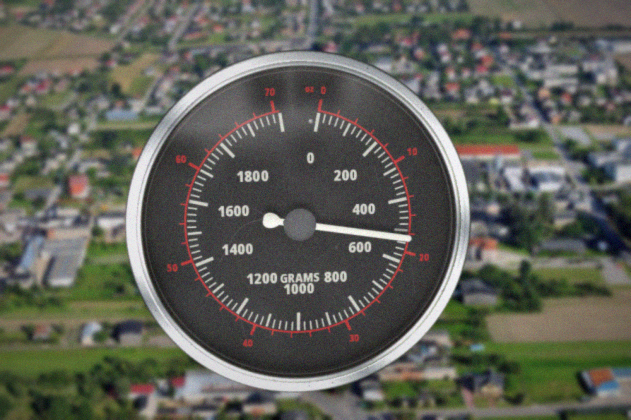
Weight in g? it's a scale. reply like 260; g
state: 520; g
